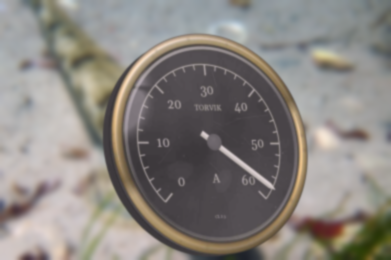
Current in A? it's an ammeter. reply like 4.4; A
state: 58; A
